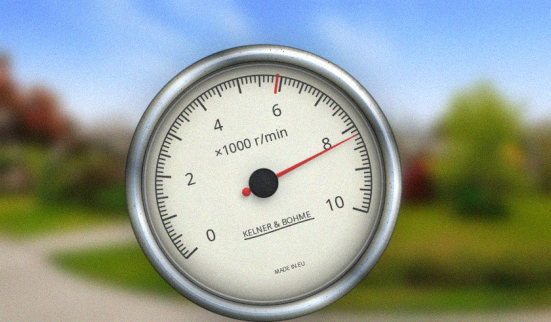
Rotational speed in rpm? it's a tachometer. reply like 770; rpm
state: 8200; rpm
